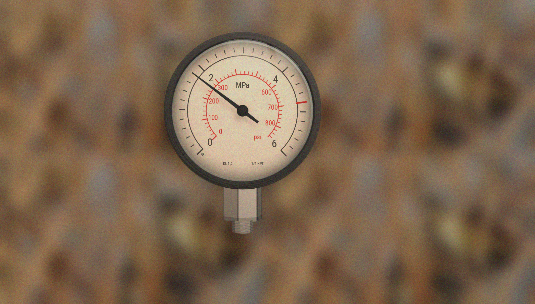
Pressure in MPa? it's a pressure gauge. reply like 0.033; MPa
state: 1.8; MPa
